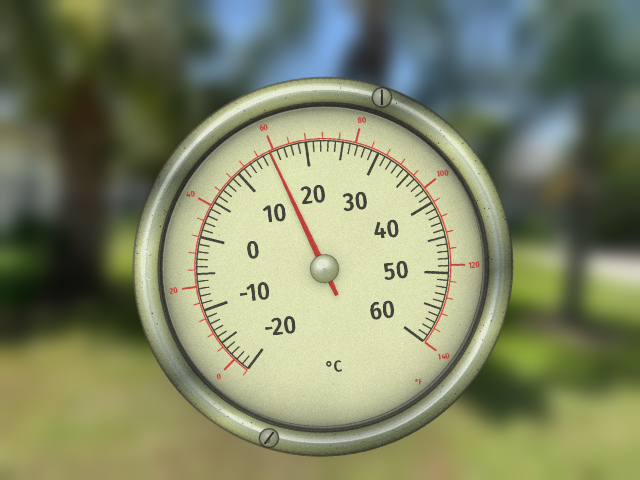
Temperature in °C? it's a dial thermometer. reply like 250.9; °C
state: 15; °C
